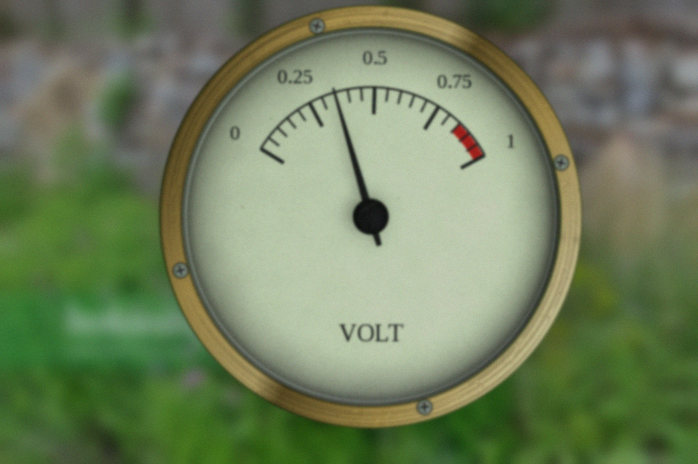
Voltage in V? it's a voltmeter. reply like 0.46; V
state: 0.35; V
